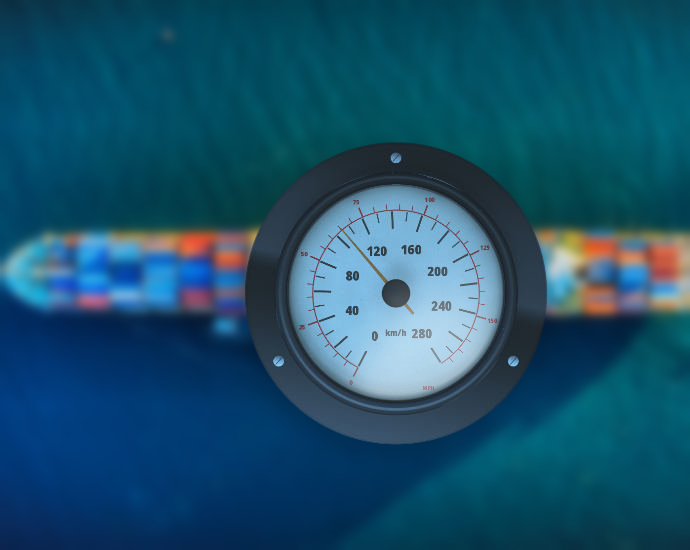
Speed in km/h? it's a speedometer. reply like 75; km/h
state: 105; km/h
